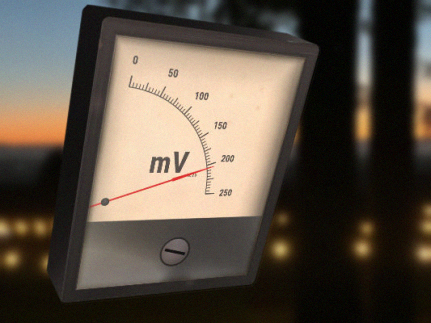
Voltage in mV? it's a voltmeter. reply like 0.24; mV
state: 200; mV
